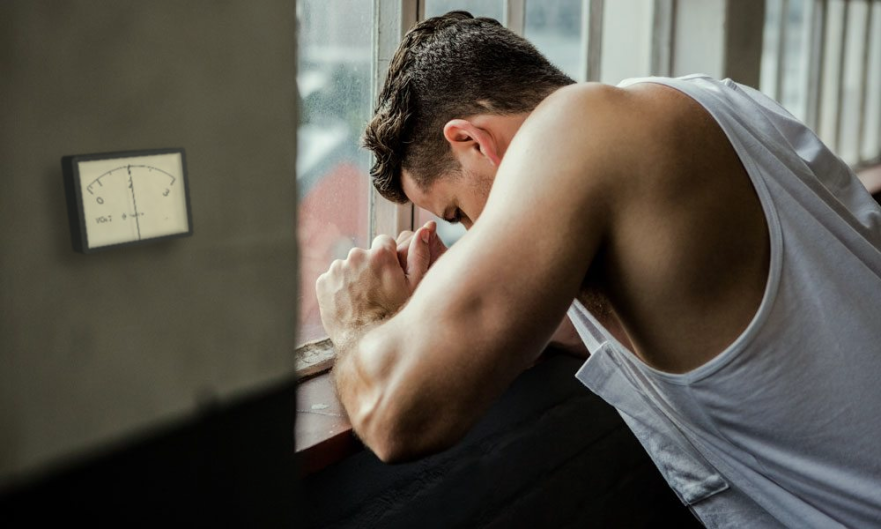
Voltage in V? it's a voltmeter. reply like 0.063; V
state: 2; V
